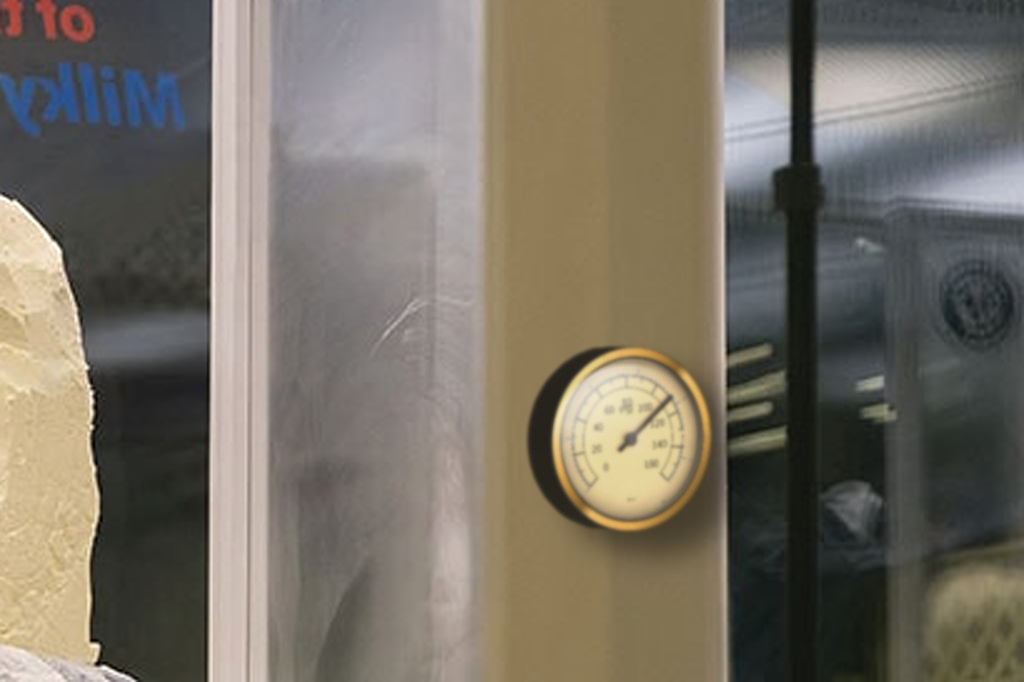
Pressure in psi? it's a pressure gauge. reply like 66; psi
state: 110; psi
